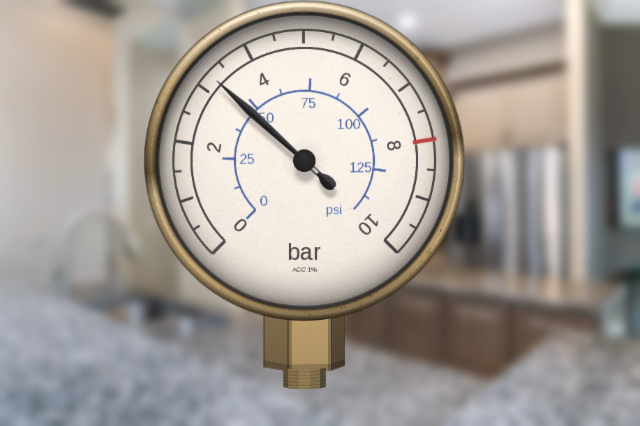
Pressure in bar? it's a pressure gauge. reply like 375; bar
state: 3.25; bar
